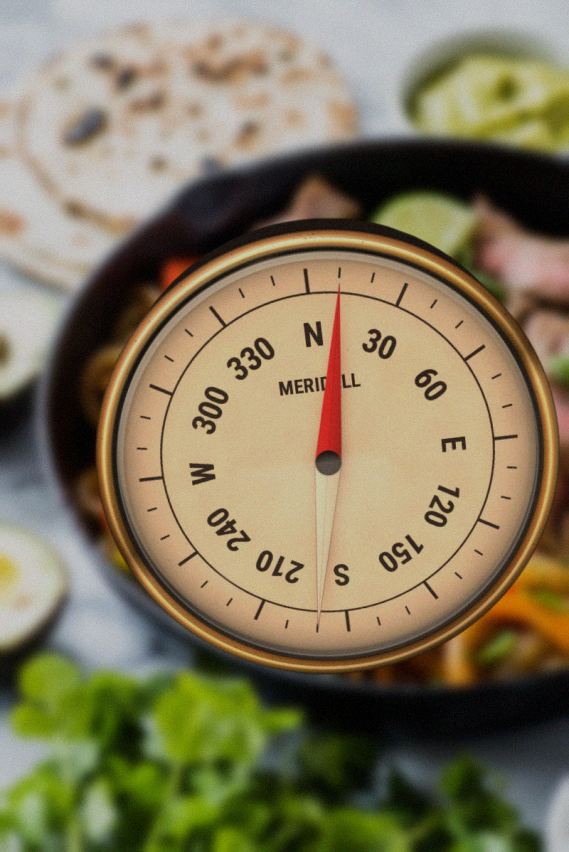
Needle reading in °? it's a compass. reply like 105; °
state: 10; °
